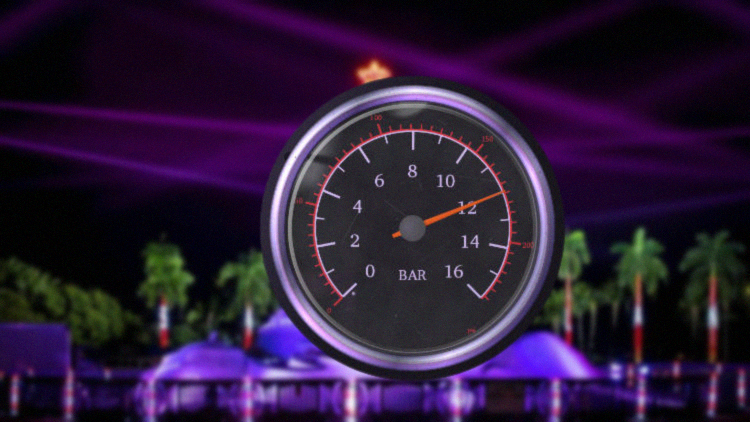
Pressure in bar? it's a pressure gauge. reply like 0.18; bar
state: 12; bar
